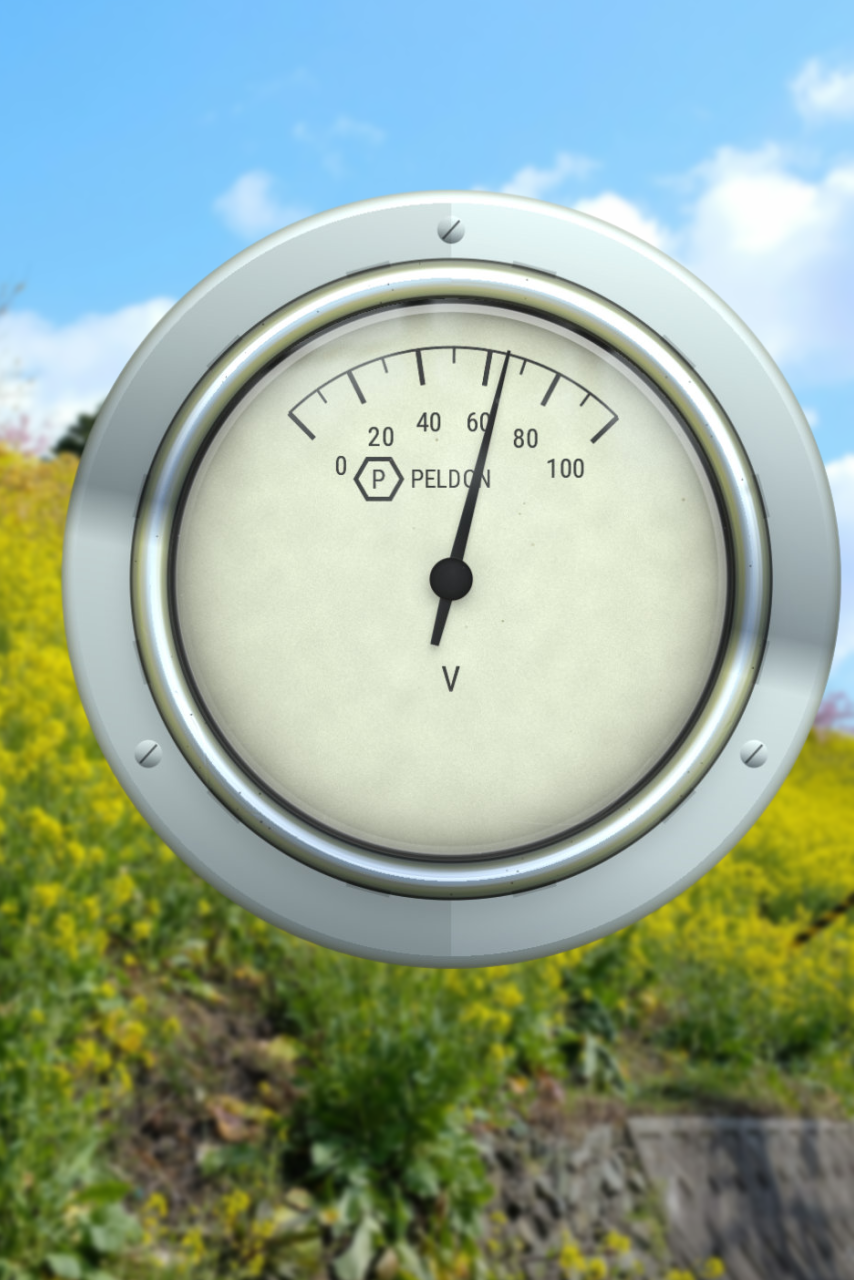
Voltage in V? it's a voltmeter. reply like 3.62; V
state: 65; V
